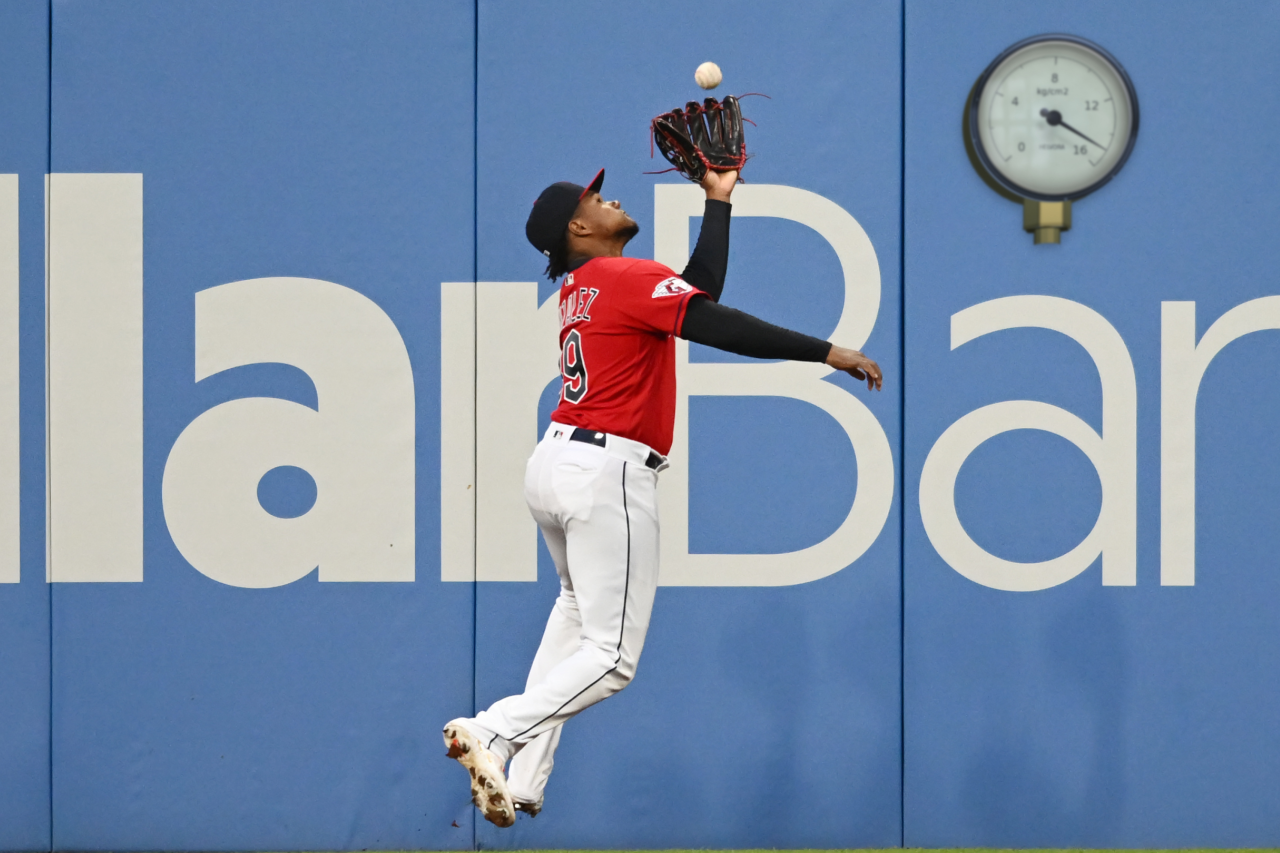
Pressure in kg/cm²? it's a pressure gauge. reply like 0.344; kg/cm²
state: 15; kg/cm²
